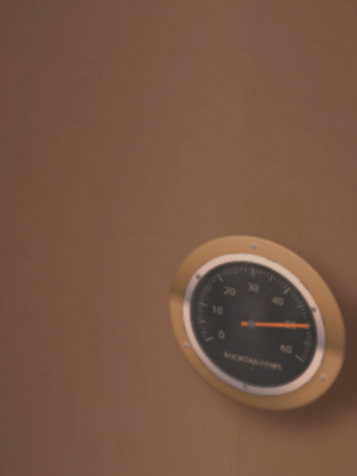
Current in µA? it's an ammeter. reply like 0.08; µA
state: 50; µA
